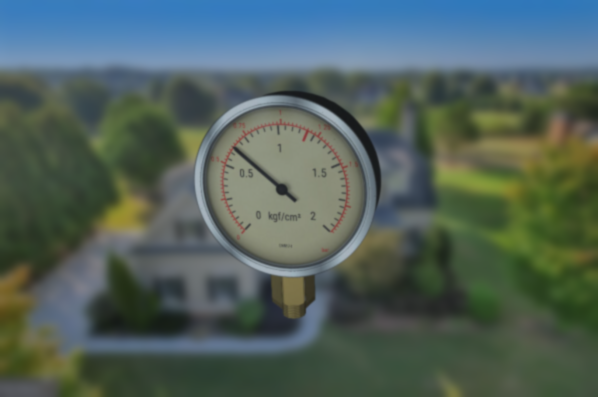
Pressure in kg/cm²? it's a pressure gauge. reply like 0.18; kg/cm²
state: 0.65; kg/cm²
